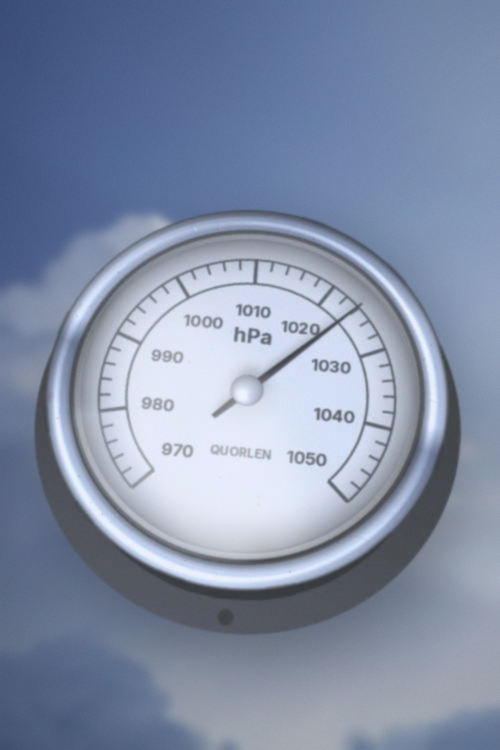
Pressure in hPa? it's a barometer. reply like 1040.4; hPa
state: 1024; hPa
